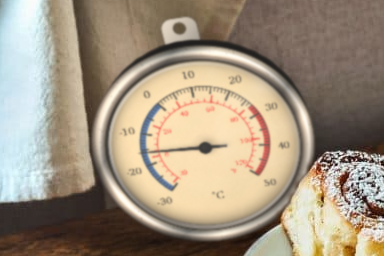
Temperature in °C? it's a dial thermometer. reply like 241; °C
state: -15; °C
